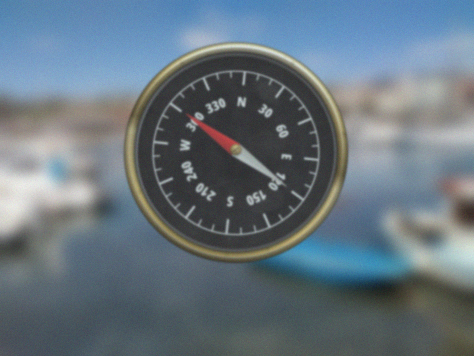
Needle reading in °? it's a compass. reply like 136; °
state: 300; °
